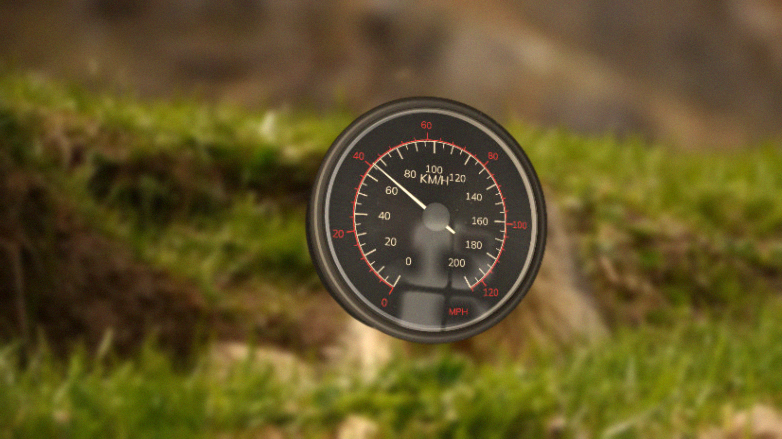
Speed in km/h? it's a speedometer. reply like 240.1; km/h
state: 65; km/h
